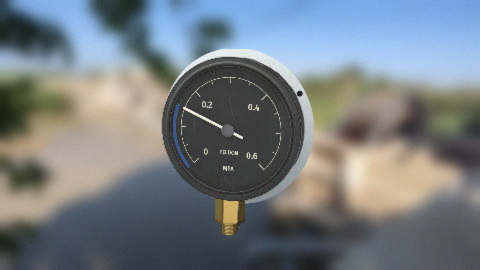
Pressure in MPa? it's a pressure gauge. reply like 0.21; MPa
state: 0.15; MPa
